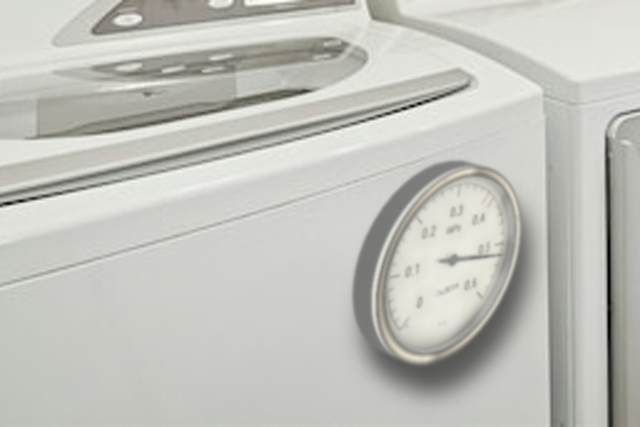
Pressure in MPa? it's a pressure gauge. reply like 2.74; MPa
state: 0.52; MPa
